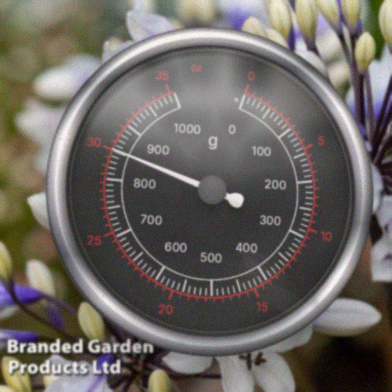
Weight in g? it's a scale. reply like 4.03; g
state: 850; g
